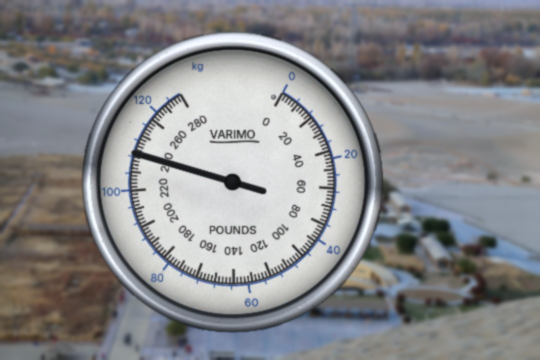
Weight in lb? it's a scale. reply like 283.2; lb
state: 240; lb
